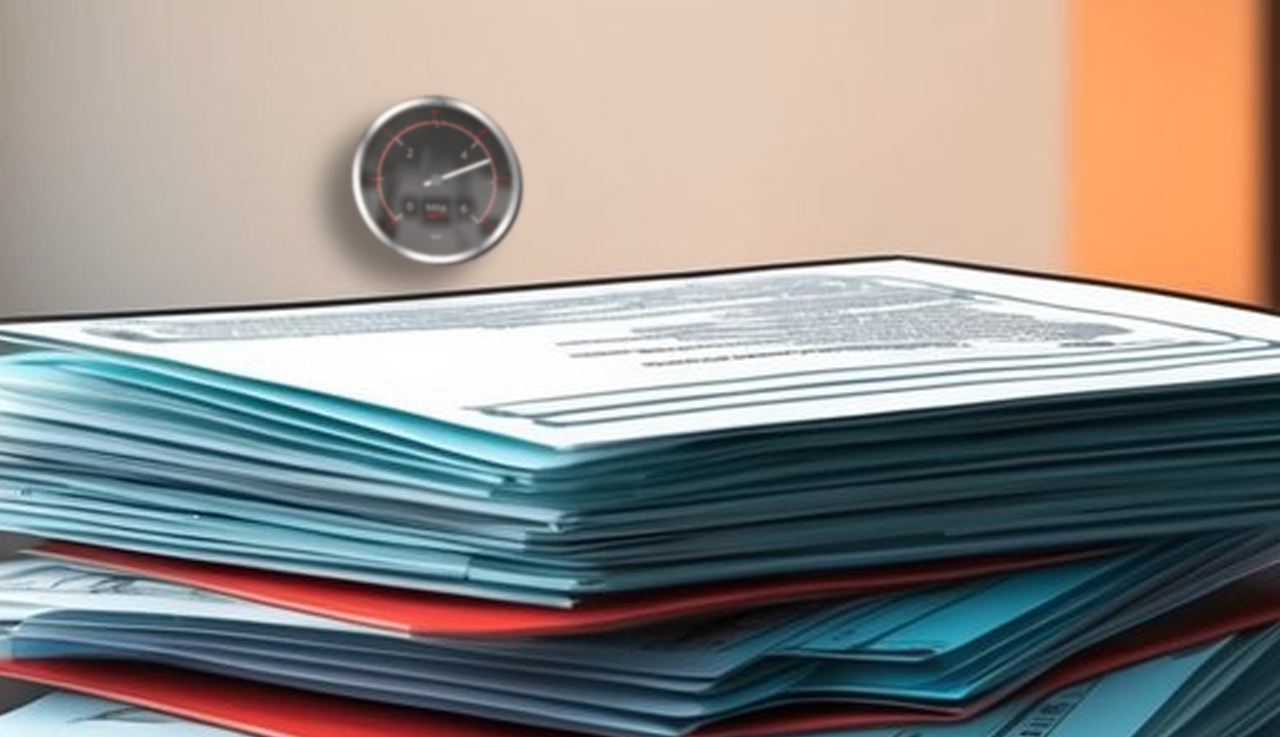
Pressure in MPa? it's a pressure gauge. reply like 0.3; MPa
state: 4.5; MPa
